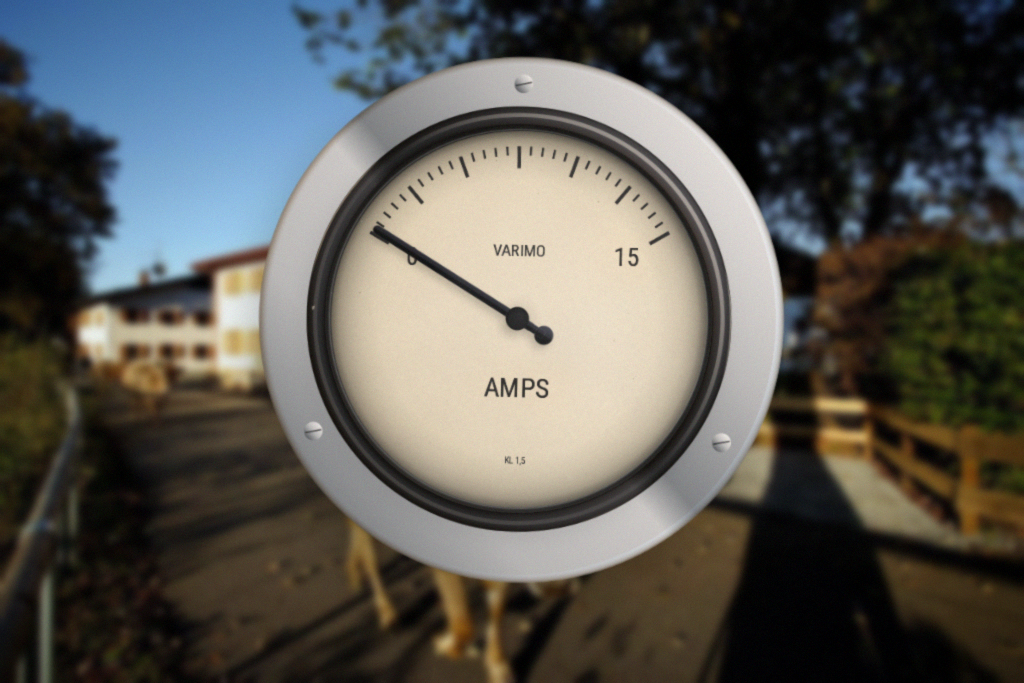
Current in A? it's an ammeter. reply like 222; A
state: 0.25; A
